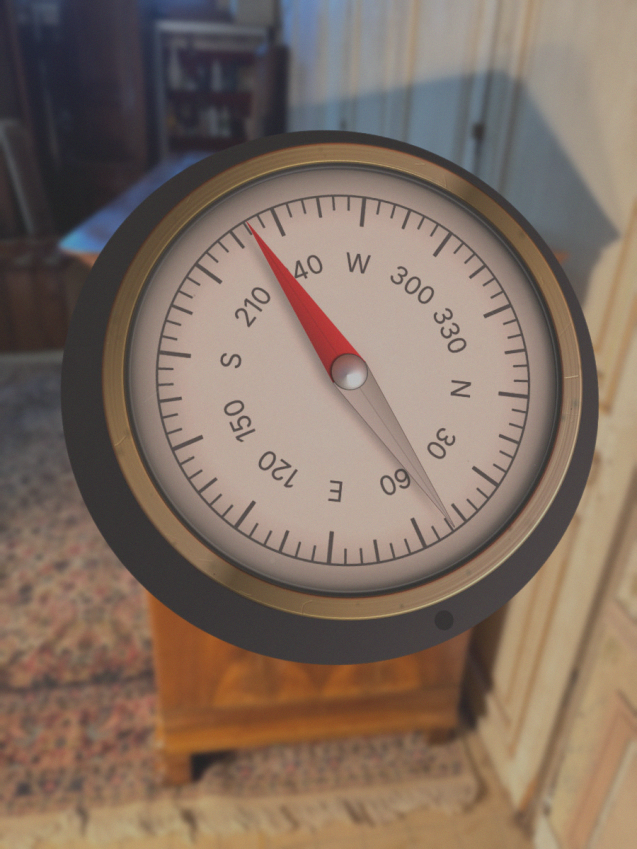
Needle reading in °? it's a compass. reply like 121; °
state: 230; °
